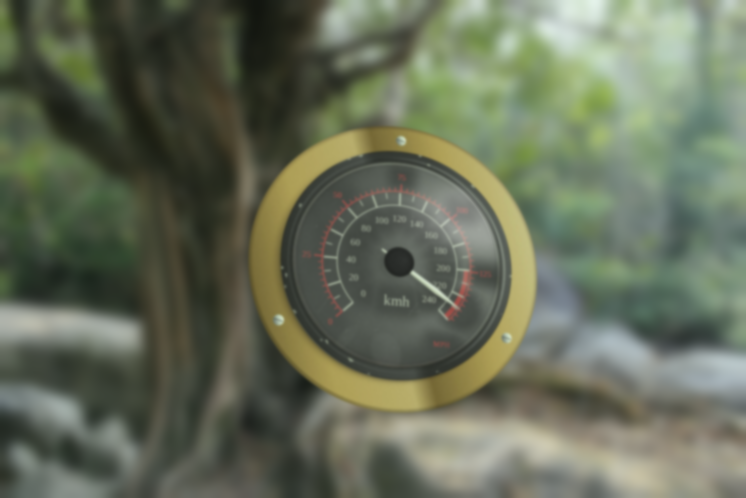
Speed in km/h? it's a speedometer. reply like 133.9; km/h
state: 230; km/h
